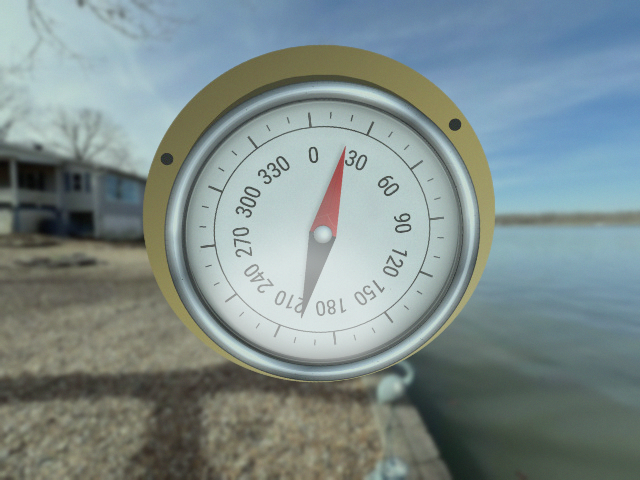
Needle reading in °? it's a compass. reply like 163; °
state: 20; °
